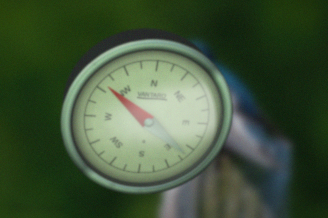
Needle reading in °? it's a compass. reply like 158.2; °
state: 307.5; °
